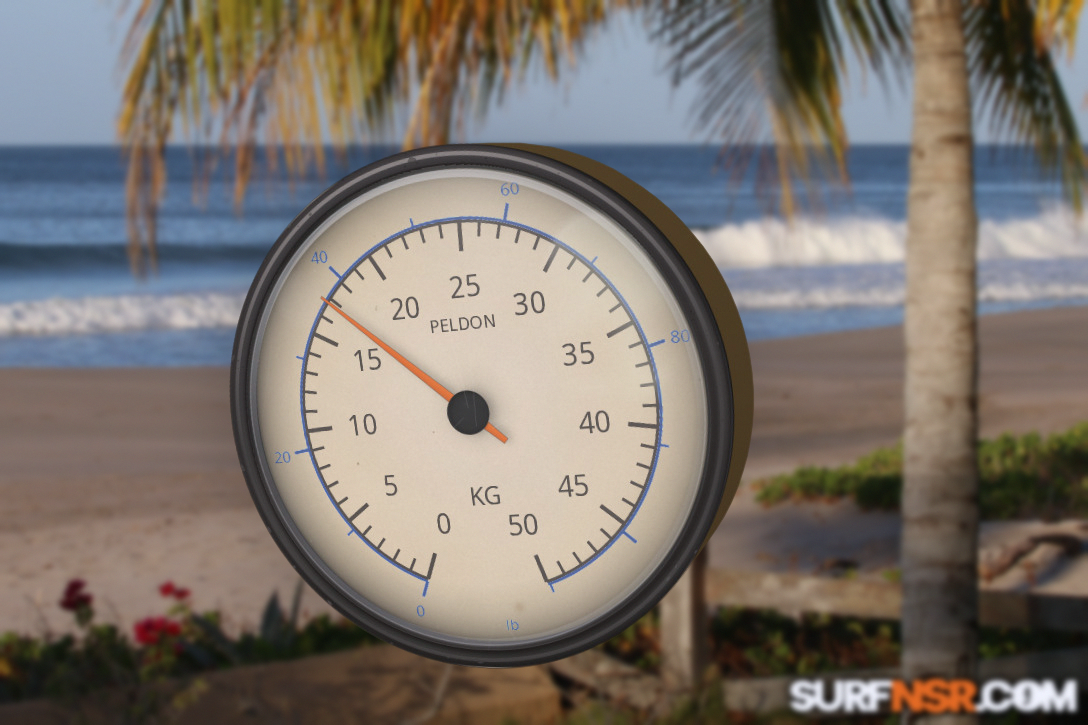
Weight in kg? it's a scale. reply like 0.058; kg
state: 17; kg
